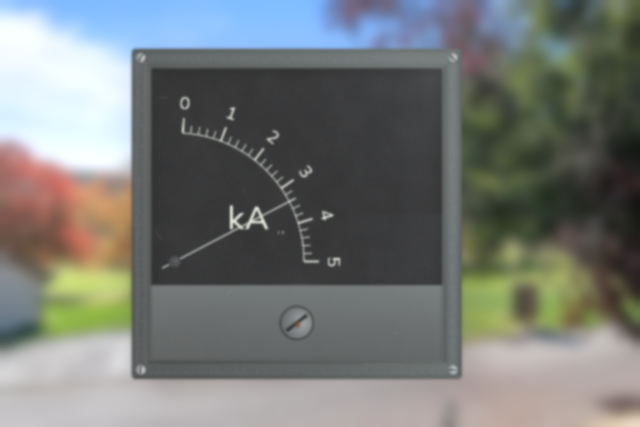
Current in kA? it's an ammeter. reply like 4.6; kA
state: 3.4; kA
